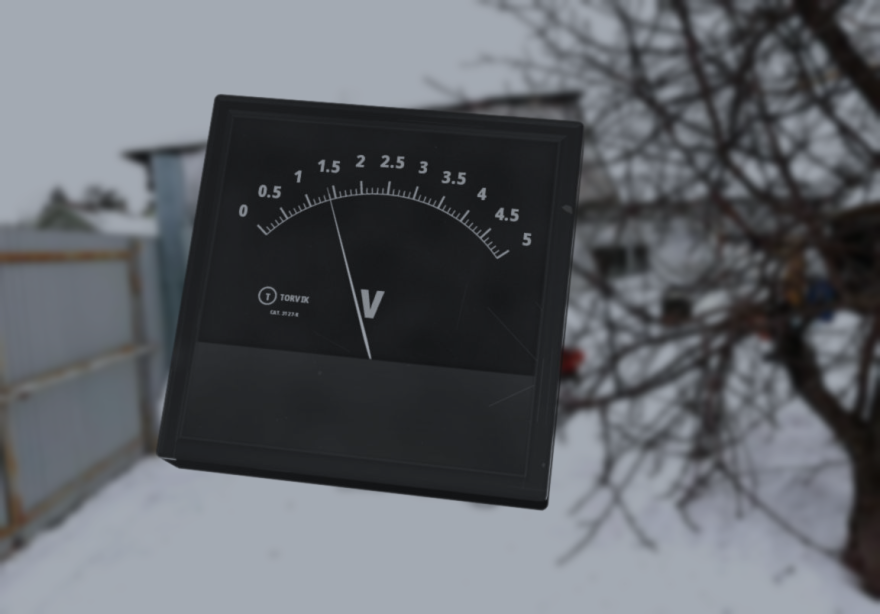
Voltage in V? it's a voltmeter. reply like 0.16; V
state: 1.4; V
